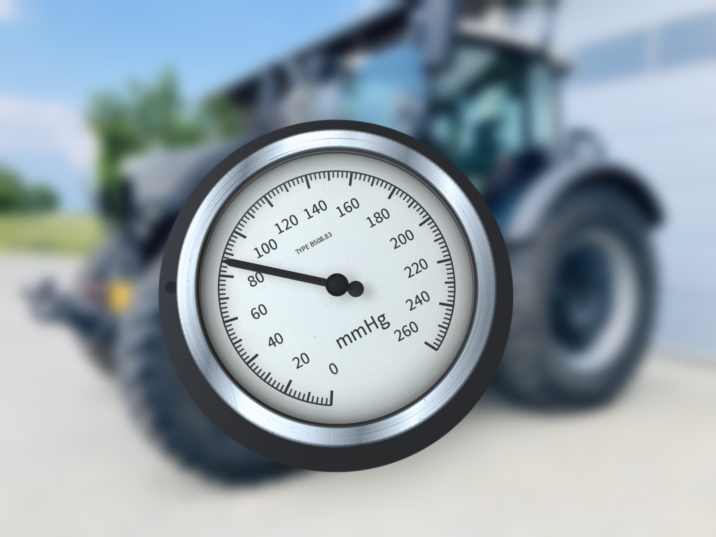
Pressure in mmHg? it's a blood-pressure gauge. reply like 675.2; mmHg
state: 86; mmHg
